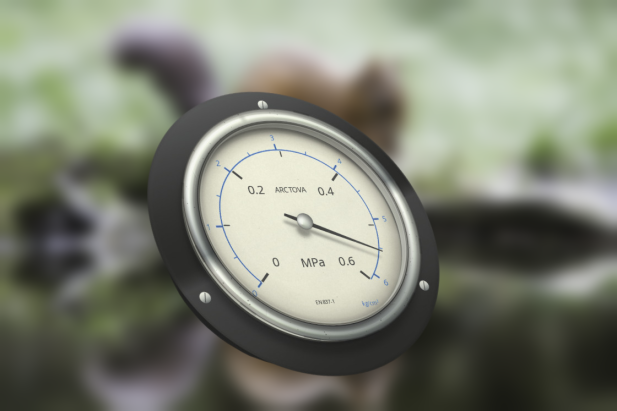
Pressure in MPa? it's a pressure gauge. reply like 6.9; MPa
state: 0.55; MPa
